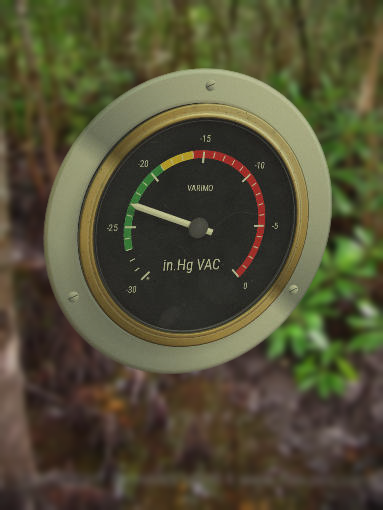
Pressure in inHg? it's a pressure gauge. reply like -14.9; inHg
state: -23; inHg
